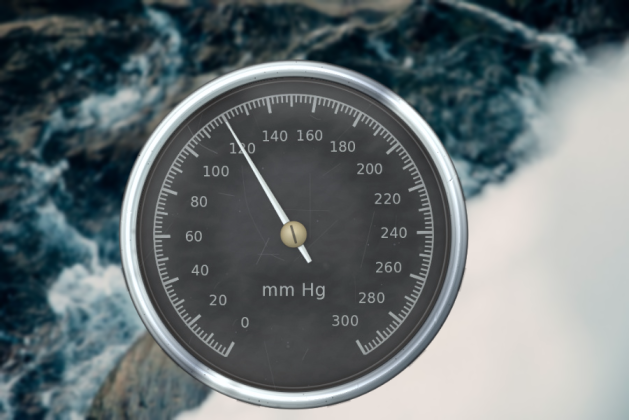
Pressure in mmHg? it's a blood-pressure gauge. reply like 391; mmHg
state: 120; mmHg
